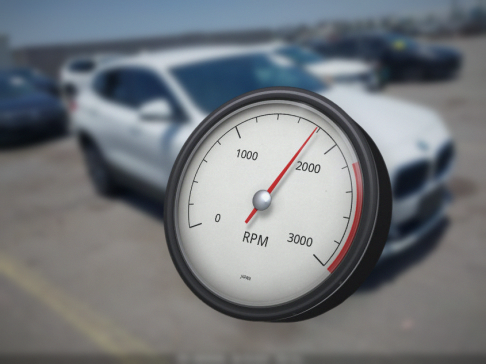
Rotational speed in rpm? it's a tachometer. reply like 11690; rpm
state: 1800; rpm
